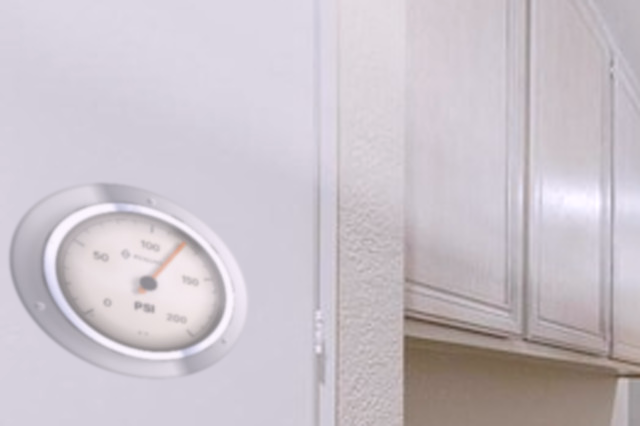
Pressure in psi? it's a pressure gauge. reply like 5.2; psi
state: 120; psi
